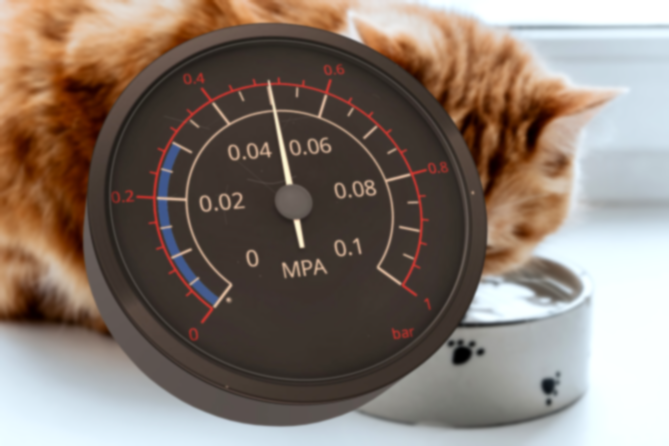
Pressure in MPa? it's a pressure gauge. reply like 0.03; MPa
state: 0.05; MPa
